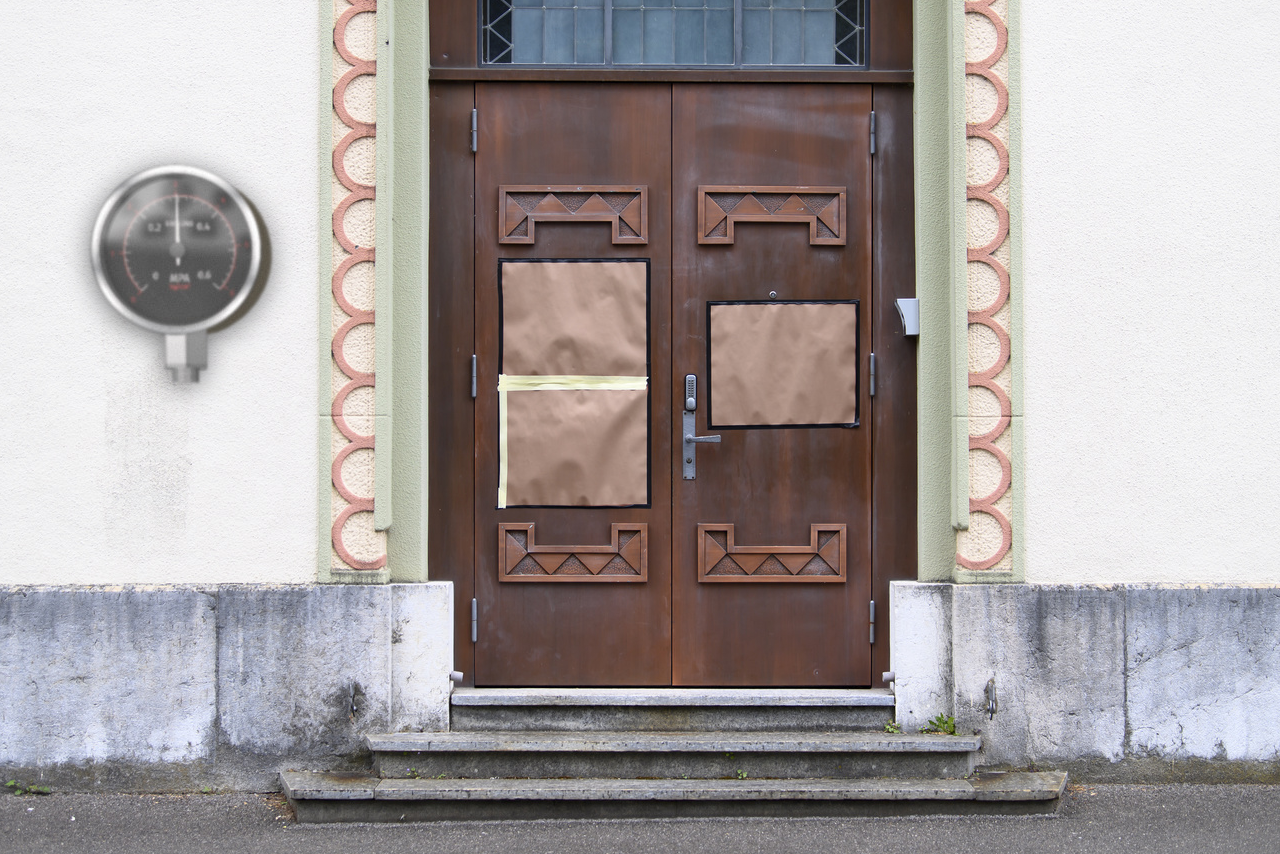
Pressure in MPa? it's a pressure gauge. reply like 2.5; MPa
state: 0.3; MPa
